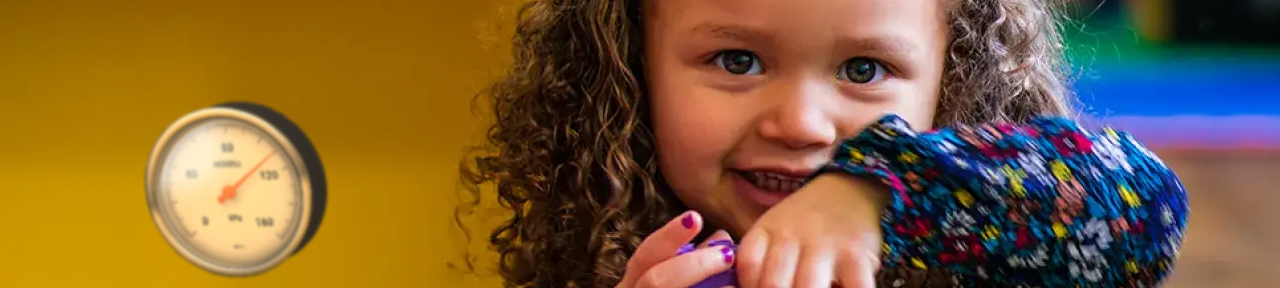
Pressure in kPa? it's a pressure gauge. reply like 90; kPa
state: 110; kPa
